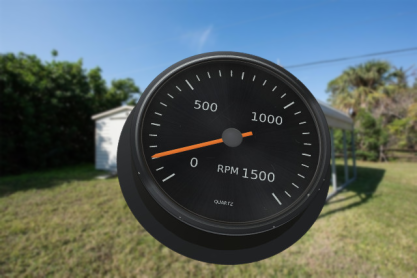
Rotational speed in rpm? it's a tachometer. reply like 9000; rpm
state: 100; rpm
